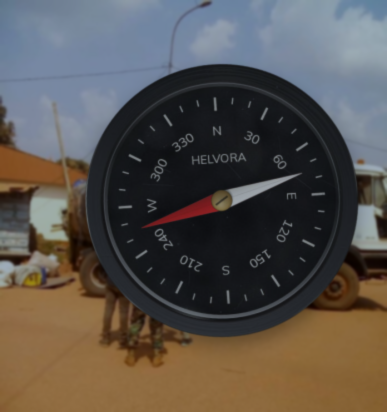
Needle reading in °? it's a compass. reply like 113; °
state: 255; °
